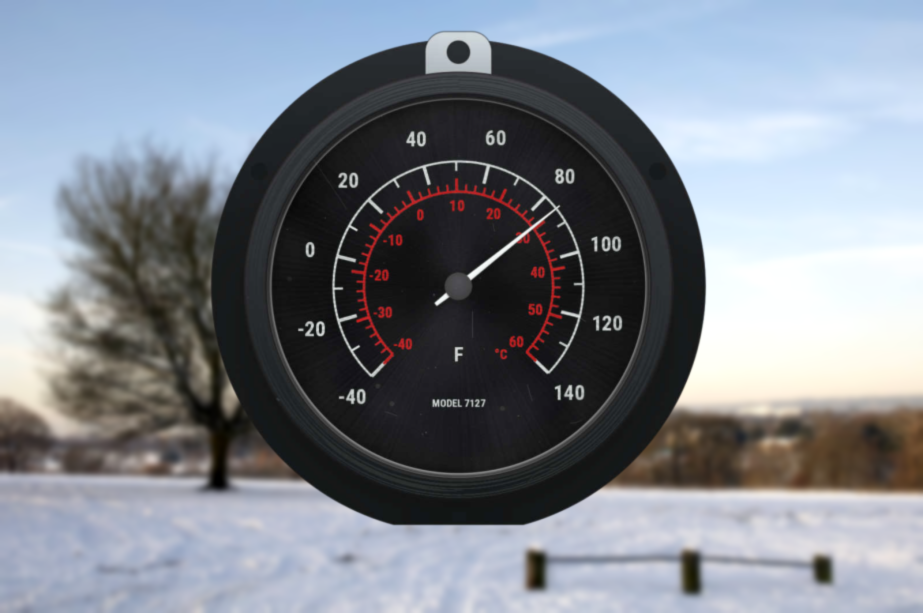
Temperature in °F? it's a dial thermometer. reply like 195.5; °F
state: 85; °F
